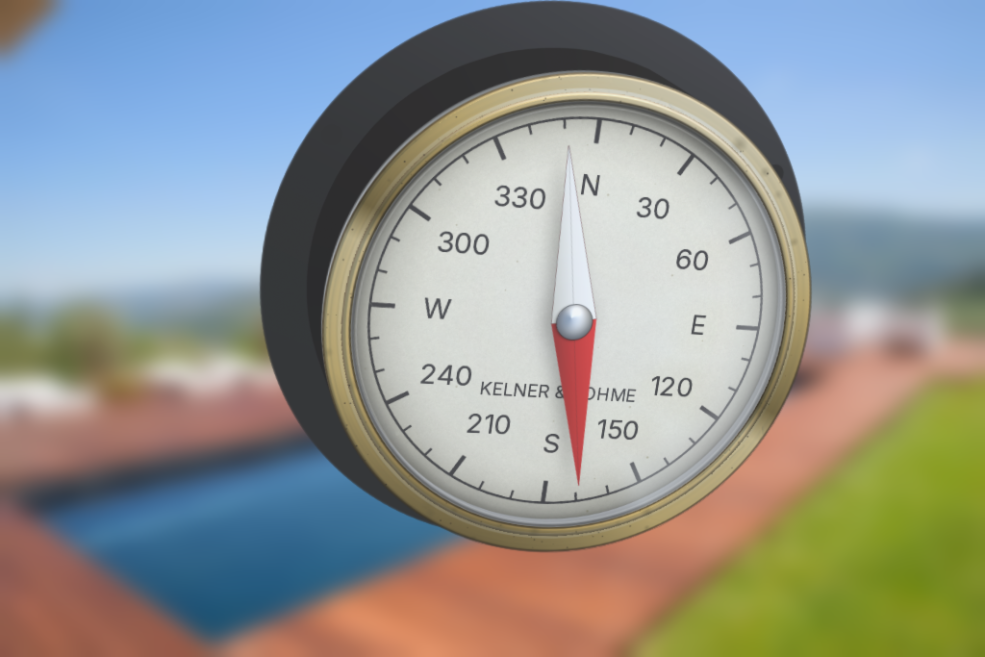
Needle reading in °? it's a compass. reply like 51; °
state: 170; °
